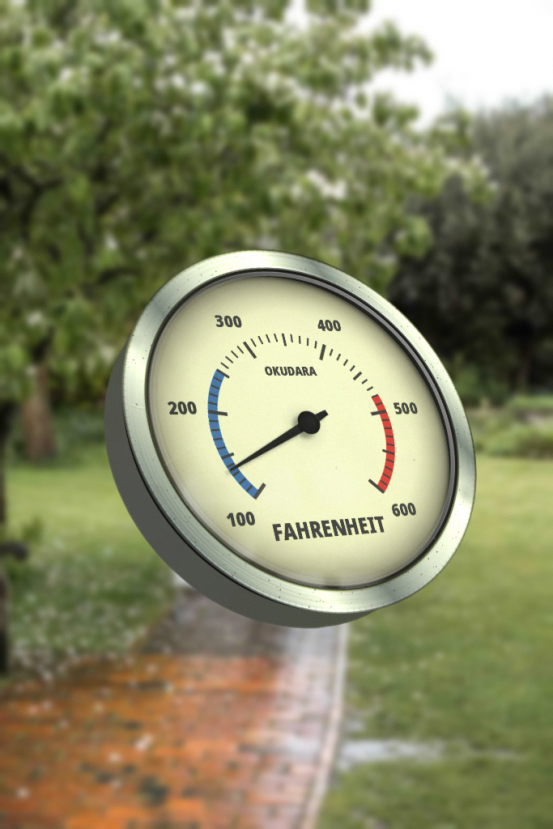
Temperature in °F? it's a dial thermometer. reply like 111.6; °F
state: 135; °F
